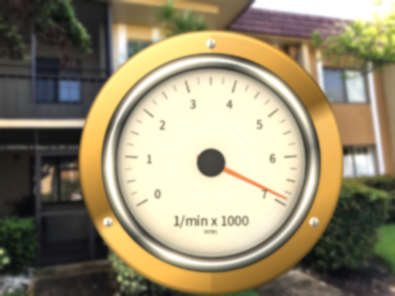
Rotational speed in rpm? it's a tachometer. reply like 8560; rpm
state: 6875; rpm
